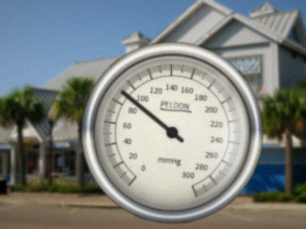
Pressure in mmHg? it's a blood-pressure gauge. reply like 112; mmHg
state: 90; mmHg
